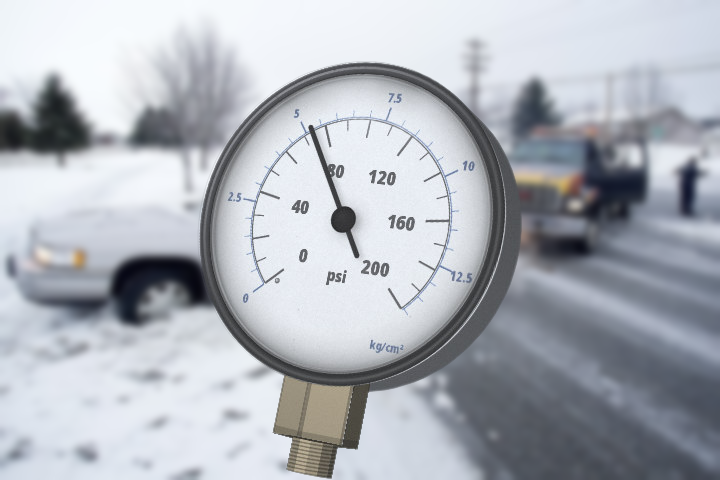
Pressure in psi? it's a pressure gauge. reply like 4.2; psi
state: 75; psi
